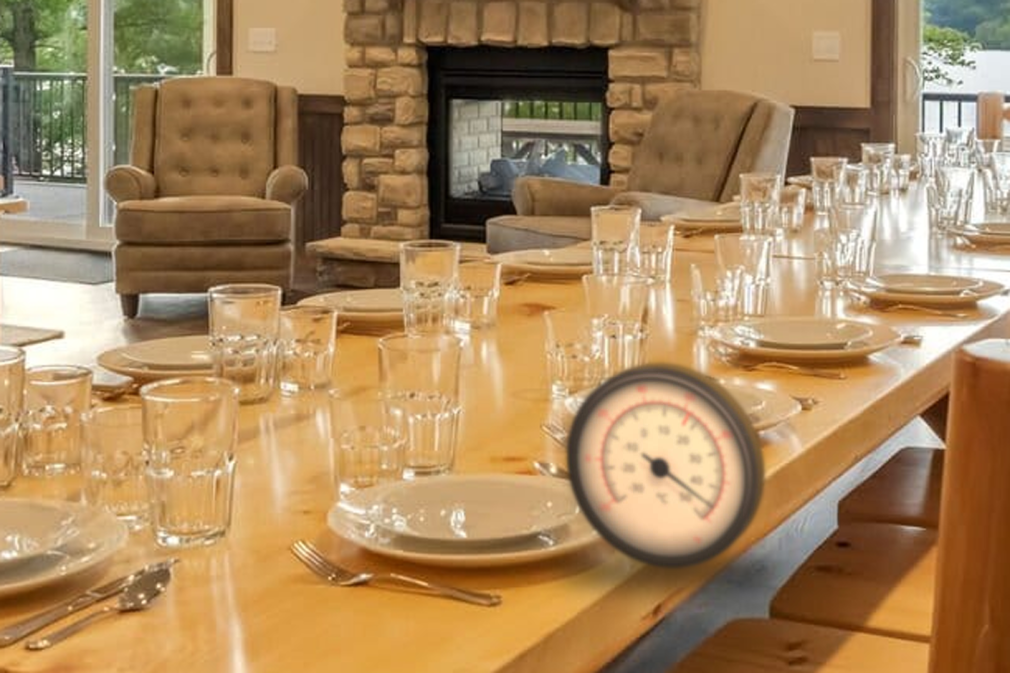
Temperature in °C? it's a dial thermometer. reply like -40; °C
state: 45; °C
